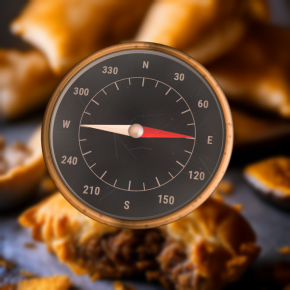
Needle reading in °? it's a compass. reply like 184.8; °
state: 90; °
